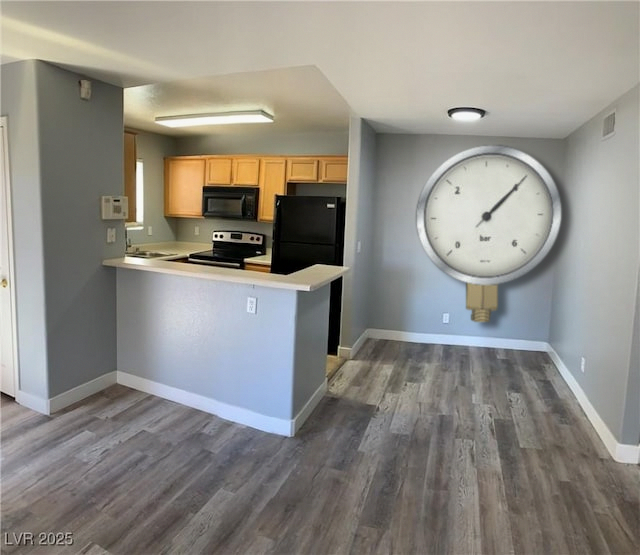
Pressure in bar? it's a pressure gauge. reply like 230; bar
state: 4; bar
